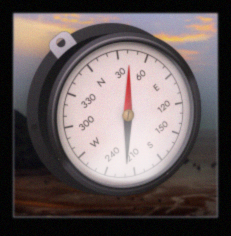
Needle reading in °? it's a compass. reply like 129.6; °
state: 40; °
